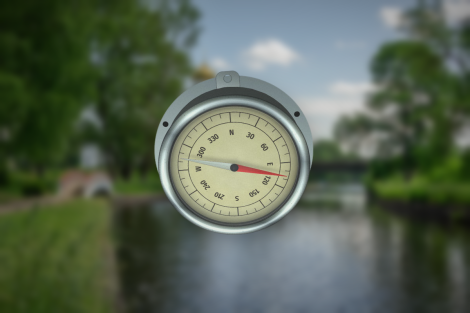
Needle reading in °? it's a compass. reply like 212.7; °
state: 105; °
